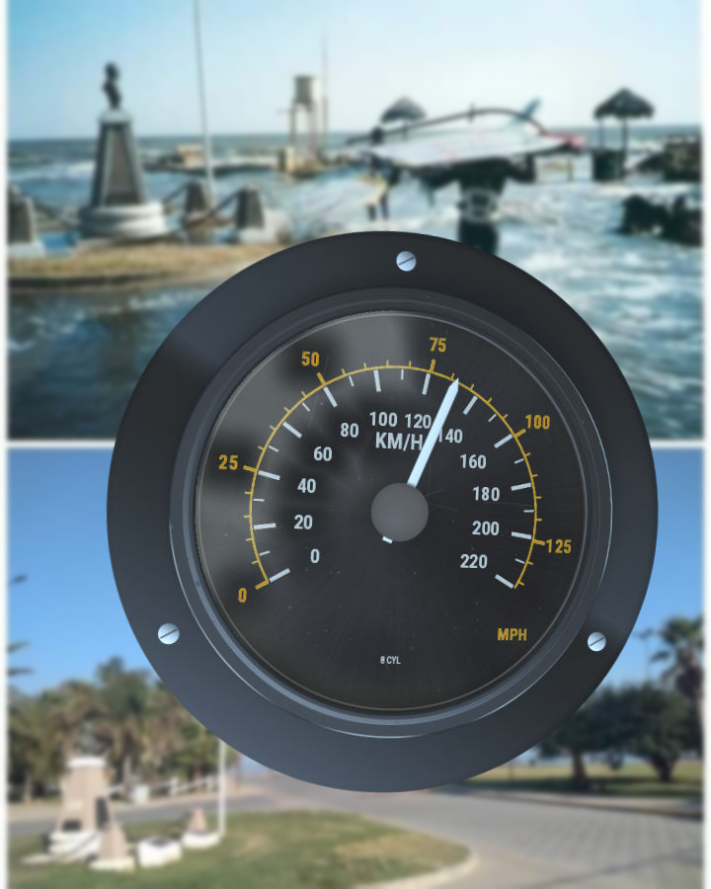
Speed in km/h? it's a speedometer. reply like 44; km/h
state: 130; km/h
